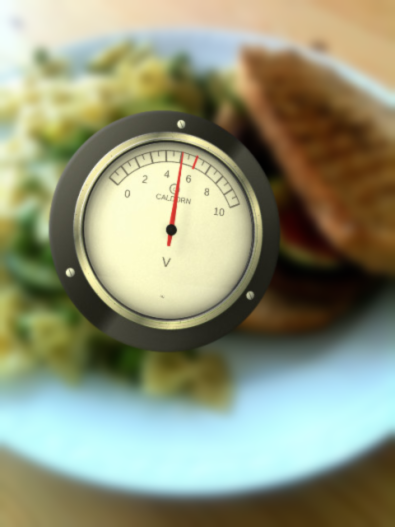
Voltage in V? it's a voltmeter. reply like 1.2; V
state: 5; V
